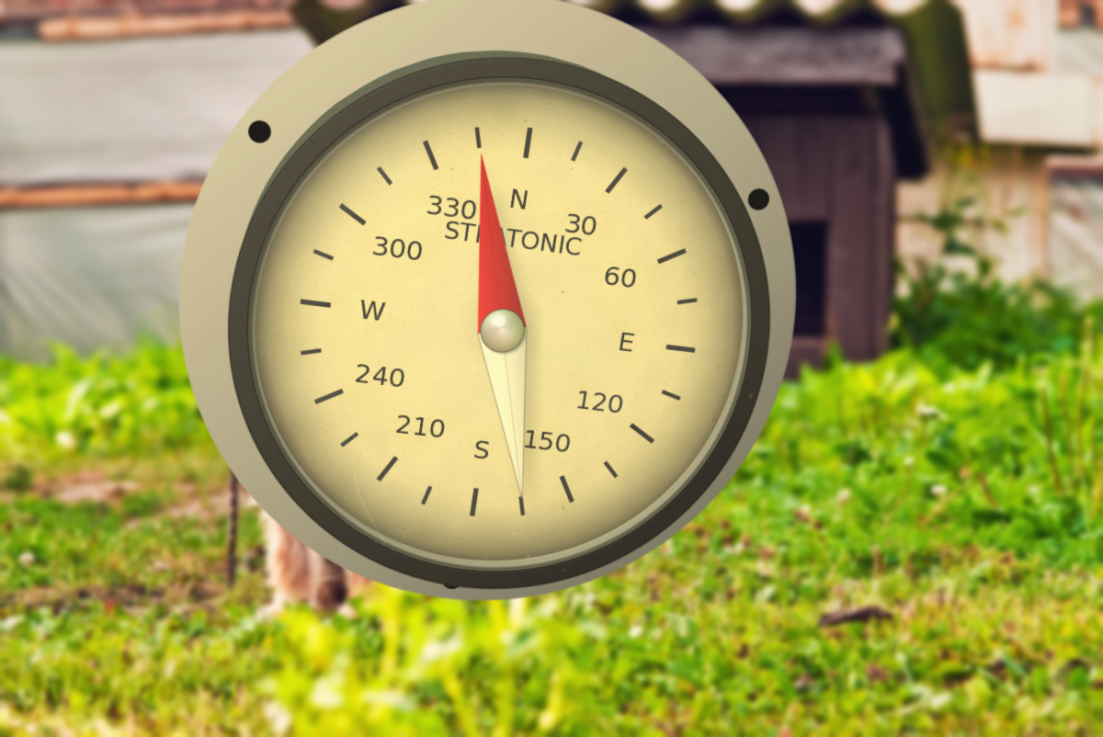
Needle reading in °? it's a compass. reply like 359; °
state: 345; °
